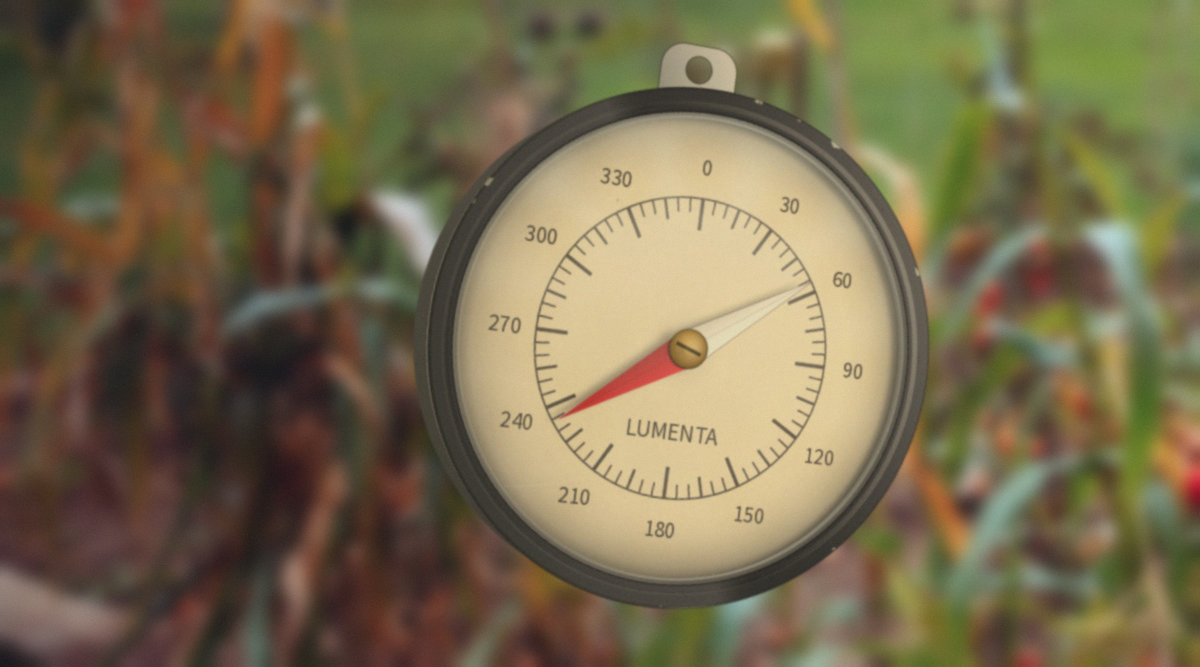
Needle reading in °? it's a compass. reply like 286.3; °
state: 235; °
